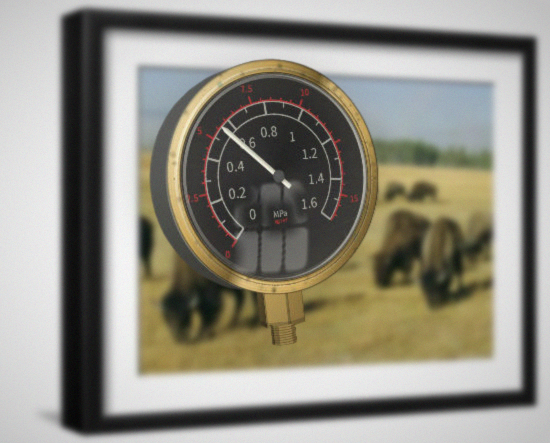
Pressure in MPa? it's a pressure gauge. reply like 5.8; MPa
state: 0.55; MPa
